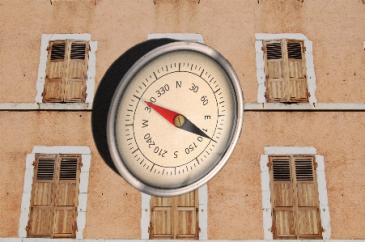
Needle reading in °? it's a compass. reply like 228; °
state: 300; °
